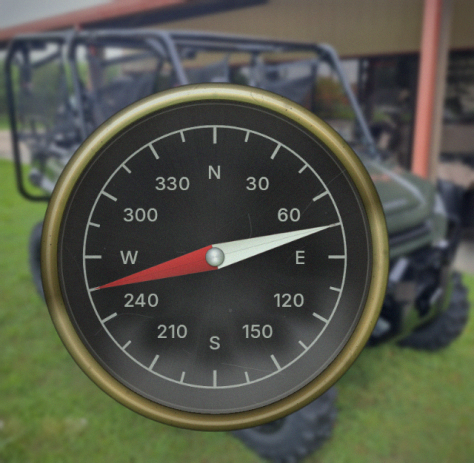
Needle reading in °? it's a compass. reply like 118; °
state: 255; °
